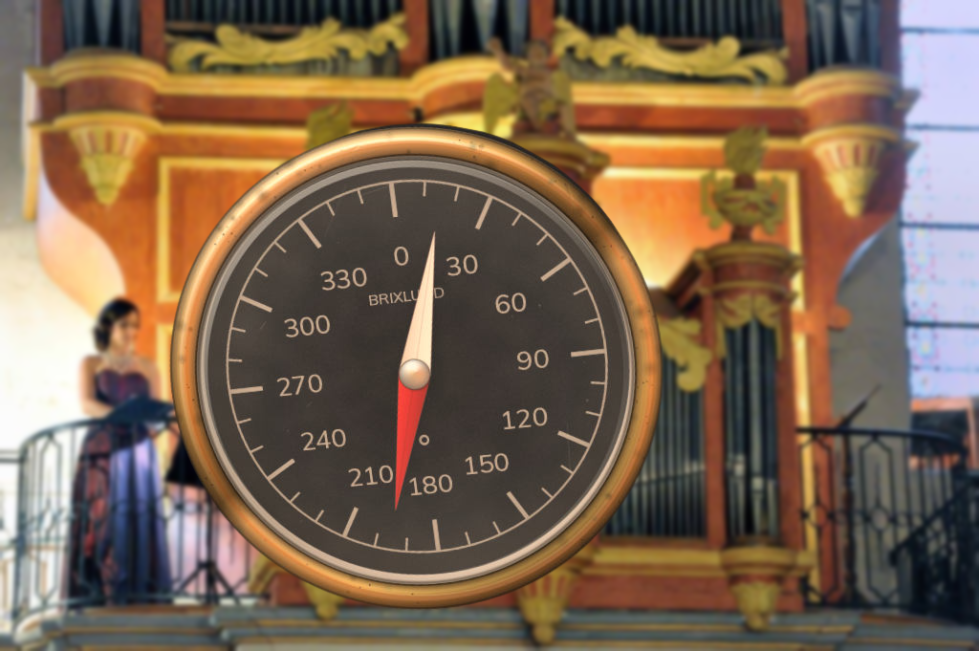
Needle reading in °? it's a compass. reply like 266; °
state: 195; °
